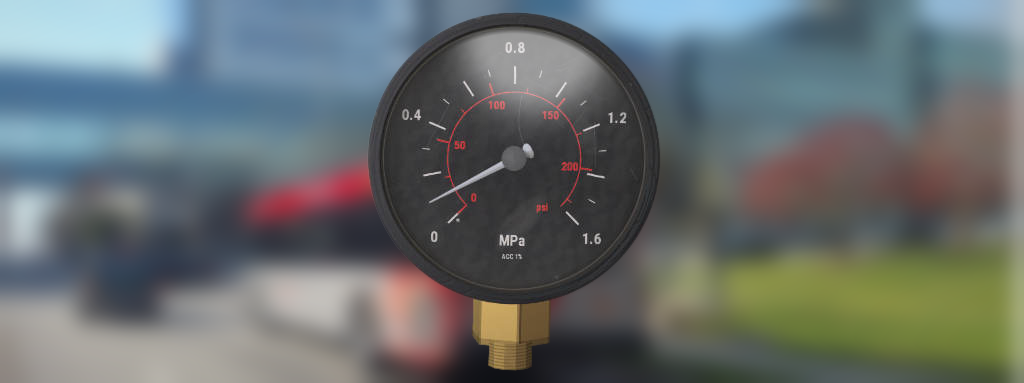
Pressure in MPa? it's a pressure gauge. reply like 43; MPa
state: 0.1; MPa
